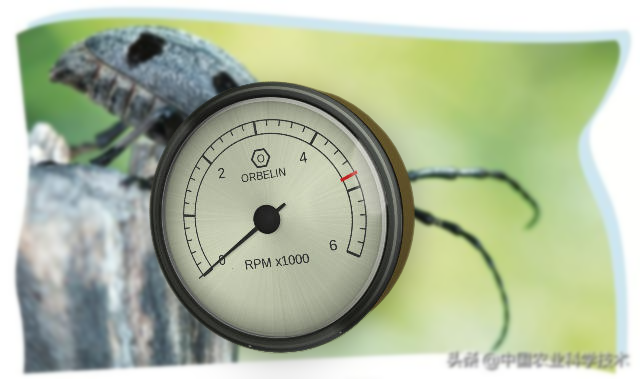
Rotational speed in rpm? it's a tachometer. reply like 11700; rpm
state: 0; rpm
